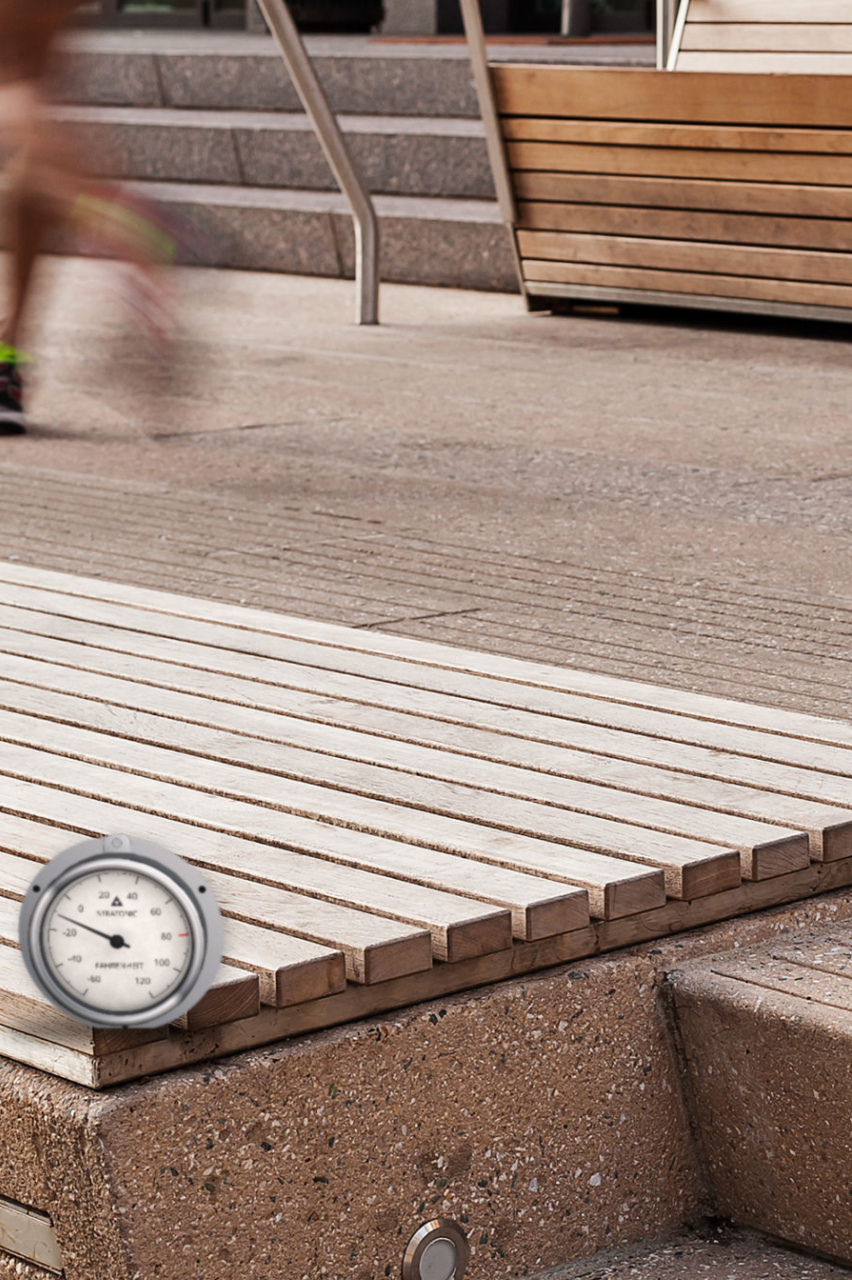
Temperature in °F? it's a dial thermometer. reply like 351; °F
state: -10; °F
